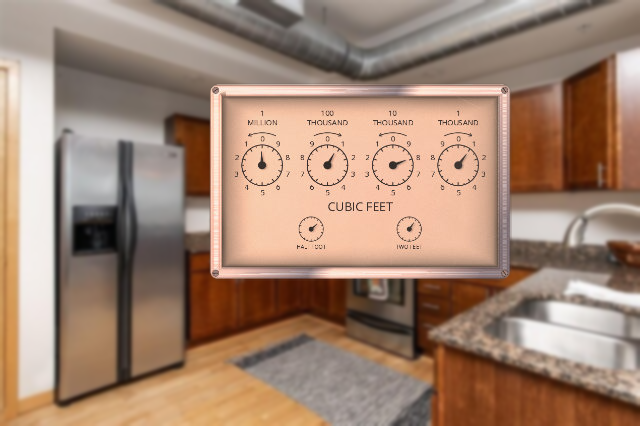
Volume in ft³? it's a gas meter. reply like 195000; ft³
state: 8100; ft³
